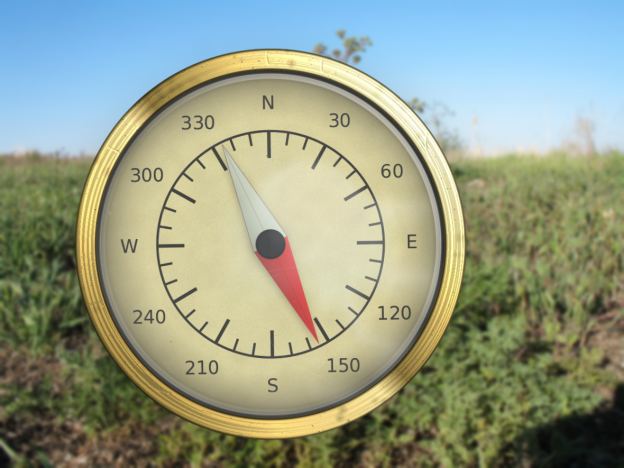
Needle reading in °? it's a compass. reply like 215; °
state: 155; °
